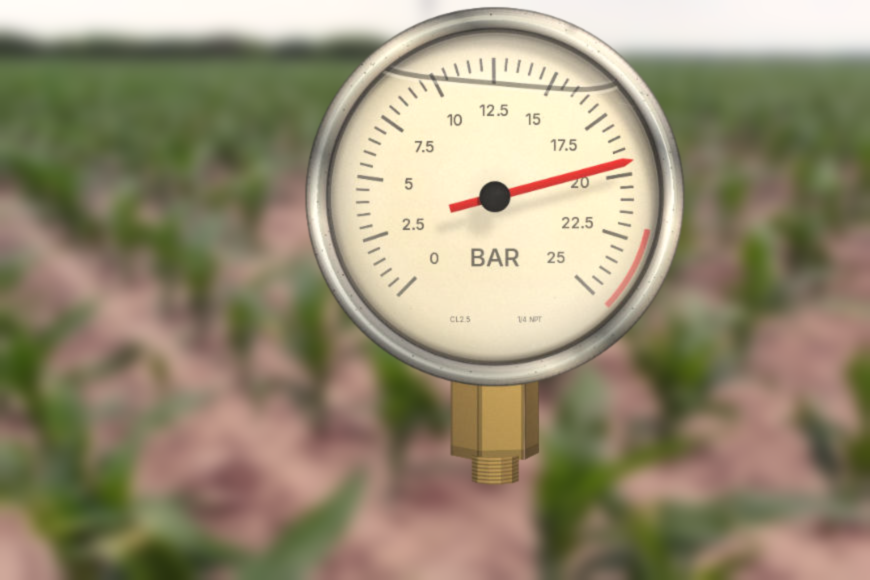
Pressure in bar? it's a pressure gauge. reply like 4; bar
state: 19.5; bar
